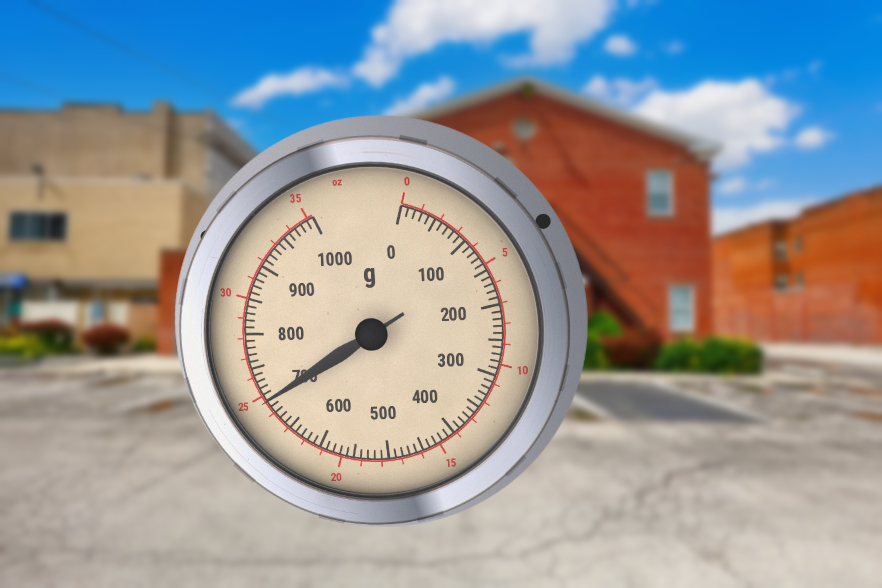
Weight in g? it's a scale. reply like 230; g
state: 700; g
